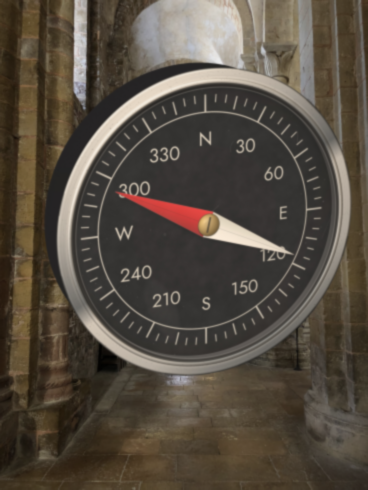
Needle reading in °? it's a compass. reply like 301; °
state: 295; °
